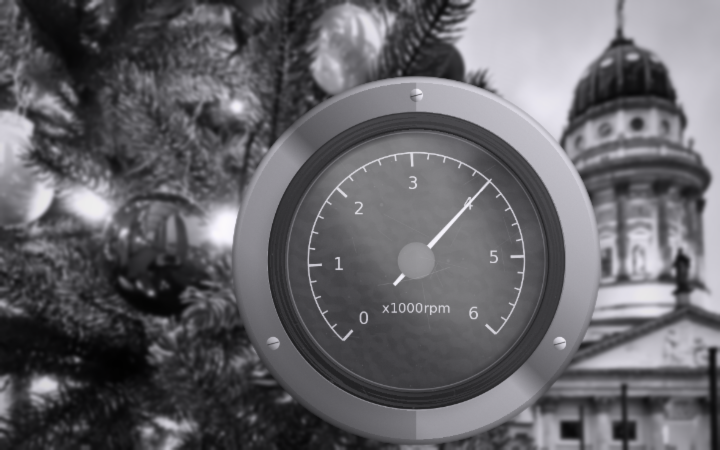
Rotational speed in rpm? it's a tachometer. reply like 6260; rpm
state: 4000; rpm
